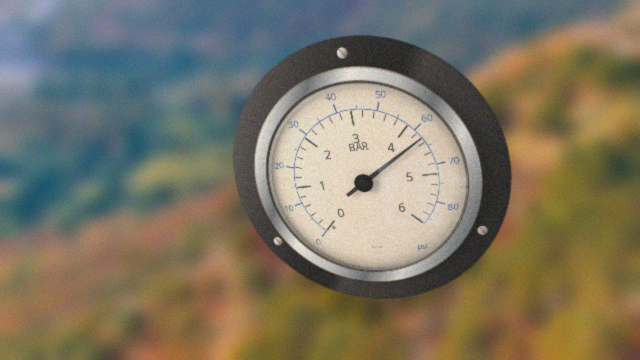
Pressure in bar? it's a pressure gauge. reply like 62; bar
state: 4.3; bar
